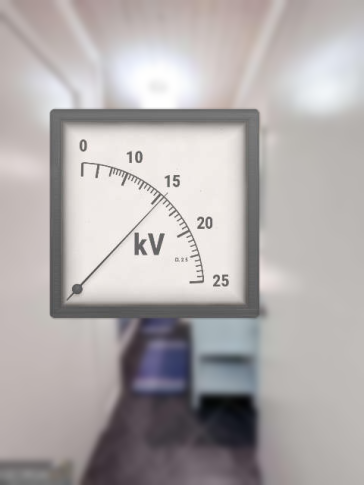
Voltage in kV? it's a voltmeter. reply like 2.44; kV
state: 15.5; kV
